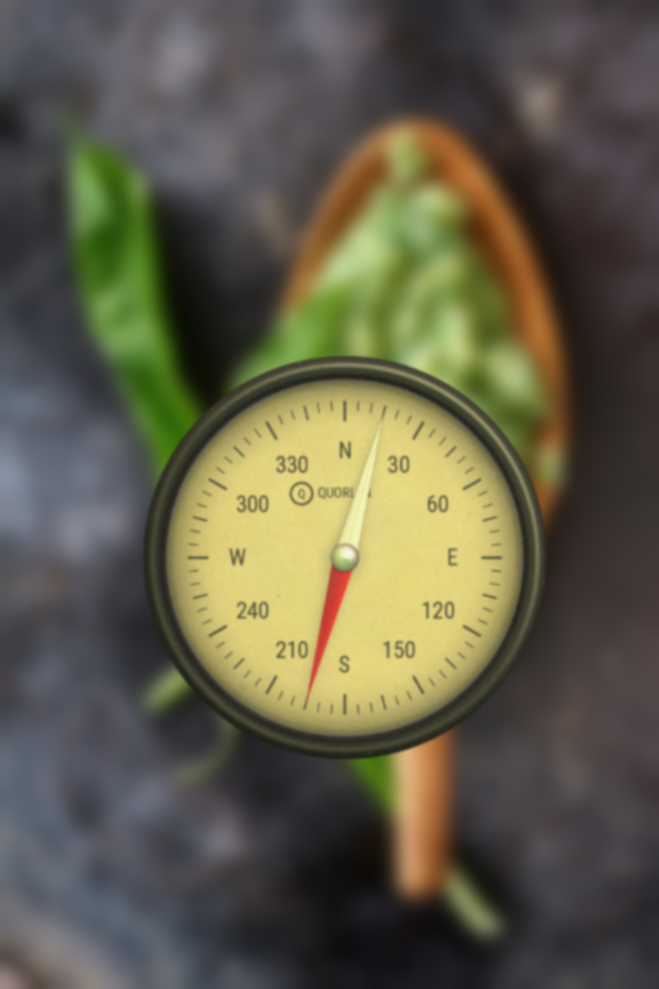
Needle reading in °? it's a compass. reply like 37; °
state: 195; °
